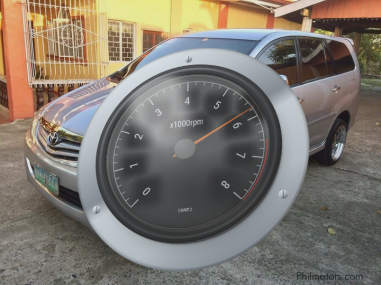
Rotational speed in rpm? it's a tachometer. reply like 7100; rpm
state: 5800; rpm
